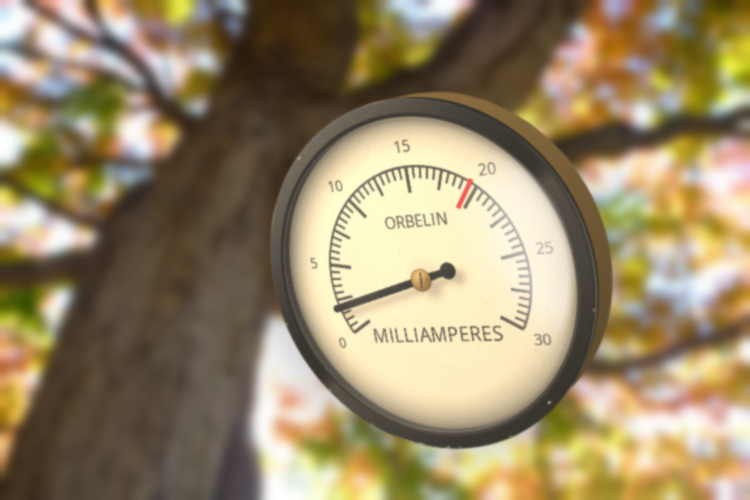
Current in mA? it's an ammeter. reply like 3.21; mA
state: 2; mA
